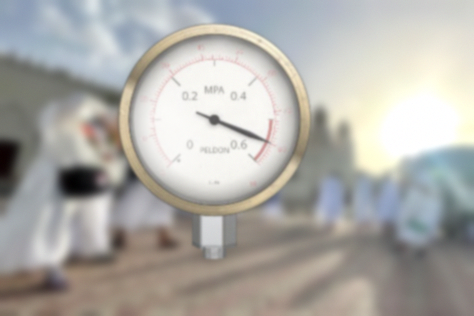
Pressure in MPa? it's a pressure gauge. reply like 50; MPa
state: 0.55; MPa
